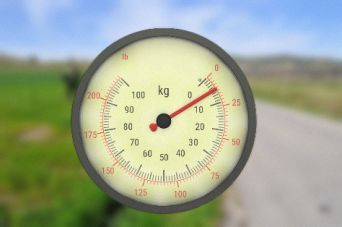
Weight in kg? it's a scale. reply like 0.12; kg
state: 5; kg
